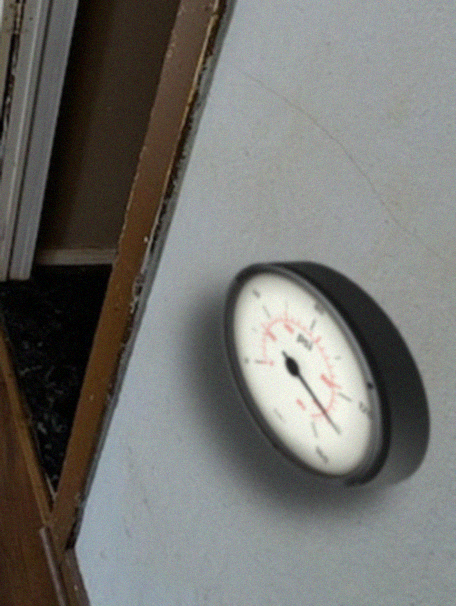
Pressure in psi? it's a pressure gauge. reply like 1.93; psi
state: 140; psi
